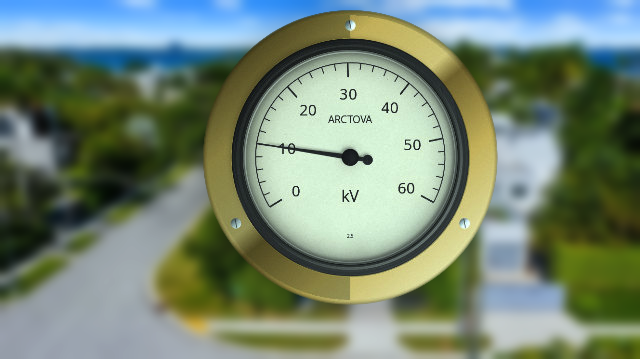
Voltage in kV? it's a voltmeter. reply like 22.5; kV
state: 10; kV
